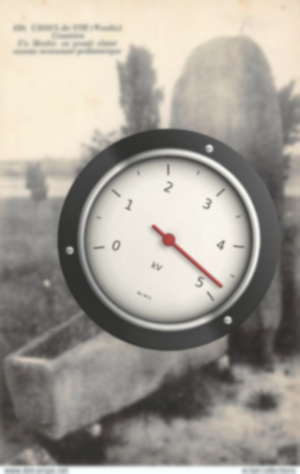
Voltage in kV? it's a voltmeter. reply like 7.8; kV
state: 4.75; kV
